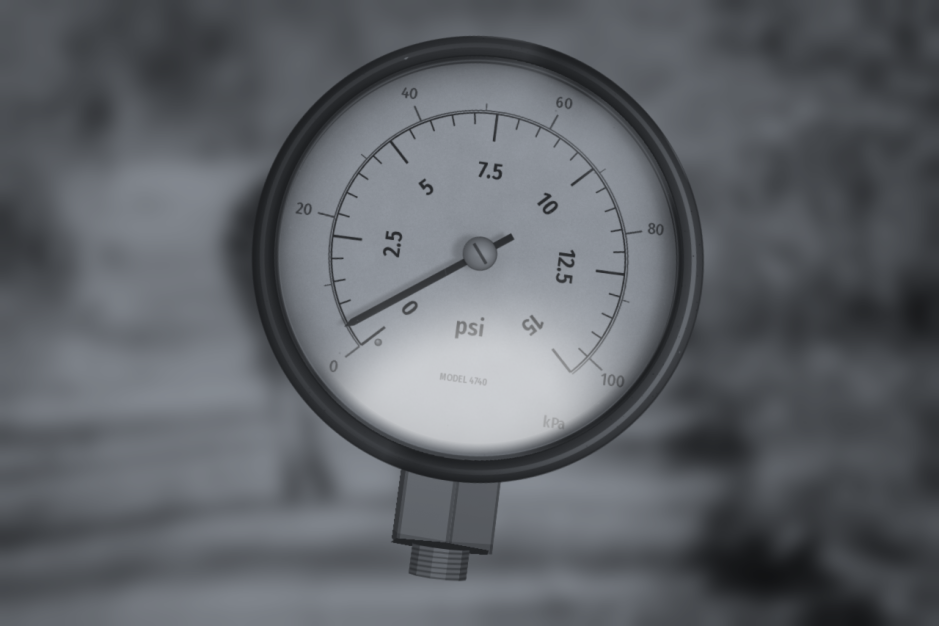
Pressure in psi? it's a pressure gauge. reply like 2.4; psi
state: 0.5; psi
